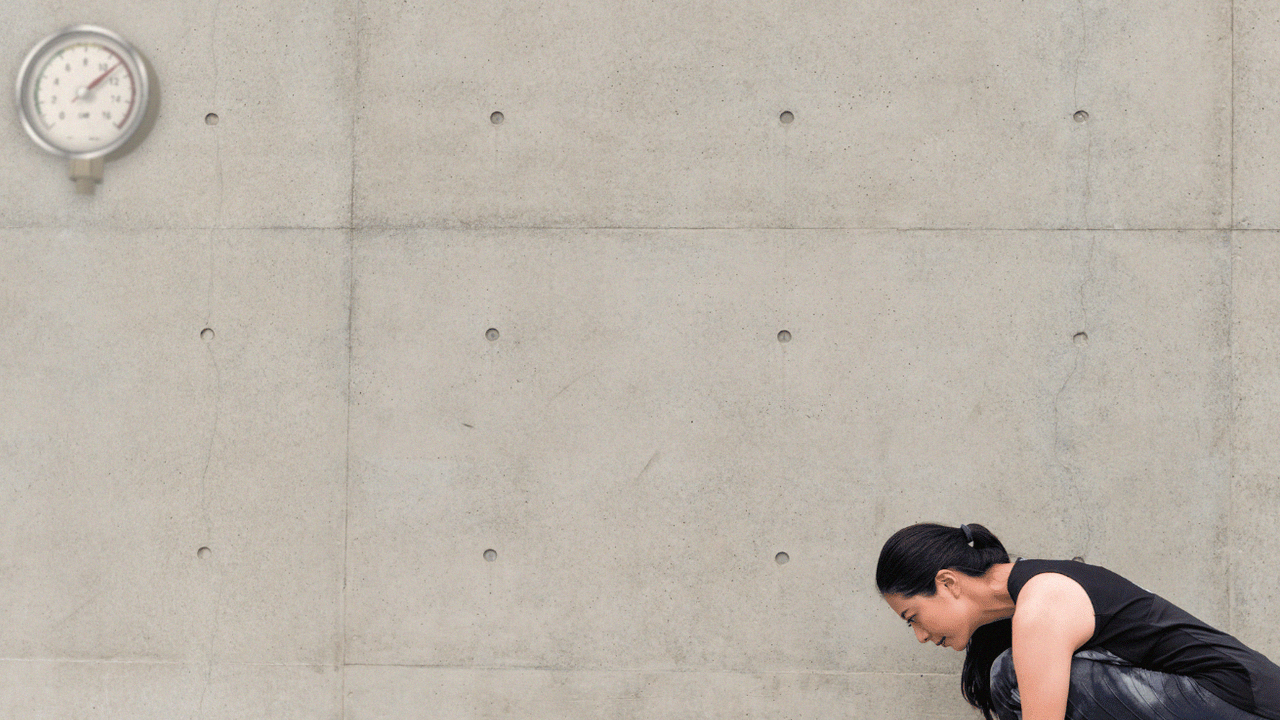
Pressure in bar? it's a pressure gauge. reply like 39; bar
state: 11; bar
